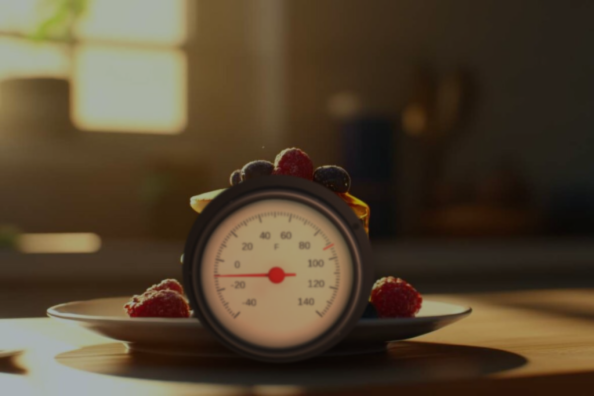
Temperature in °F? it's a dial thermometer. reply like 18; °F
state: -10; °F
